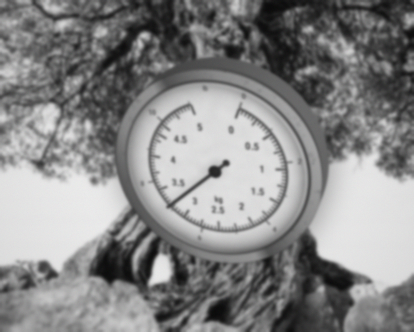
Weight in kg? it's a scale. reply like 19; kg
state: 3.25; kg
